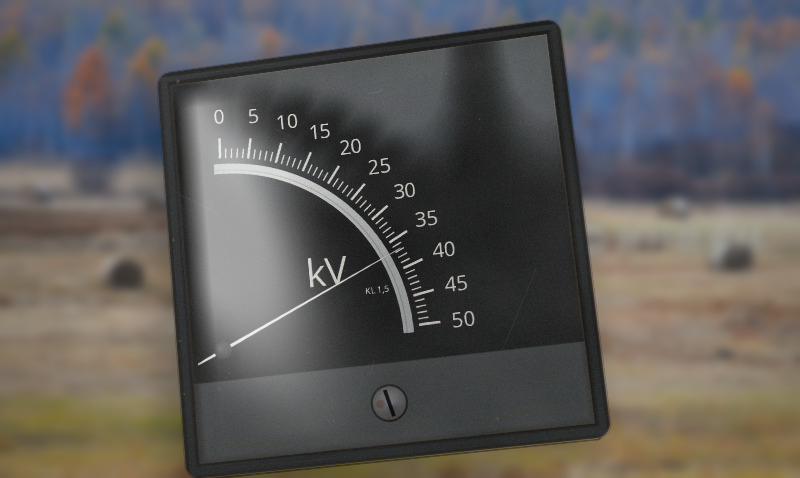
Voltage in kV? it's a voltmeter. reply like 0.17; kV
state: 37; kV
